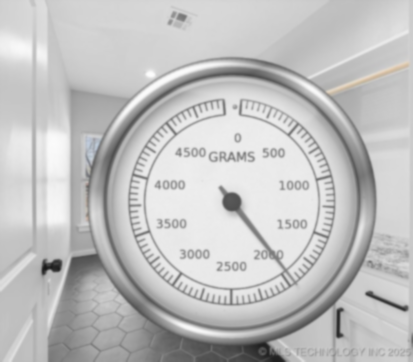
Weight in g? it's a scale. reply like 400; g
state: 1950; g
